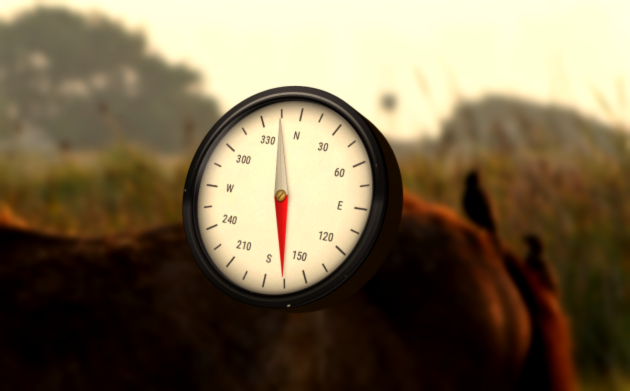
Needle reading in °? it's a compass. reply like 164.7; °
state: 165; °
